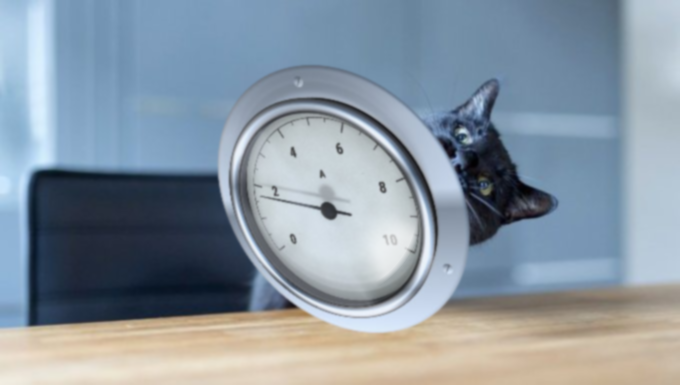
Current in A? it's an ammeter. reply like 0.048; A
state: 1.75; A
